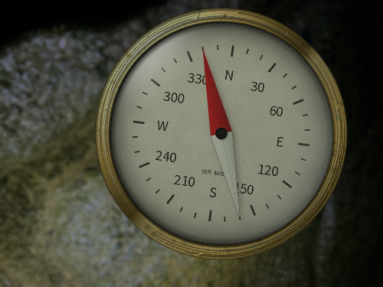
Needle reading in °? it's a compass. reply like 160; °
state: 340; °
